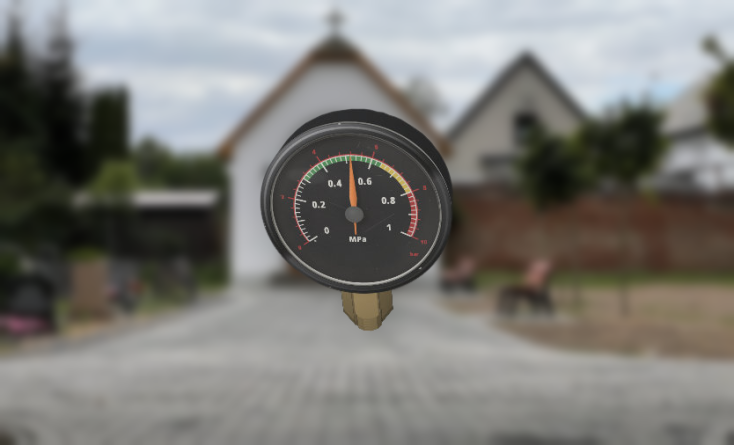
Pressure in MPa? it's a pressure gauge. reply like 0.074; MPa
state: 0.52; MPa
